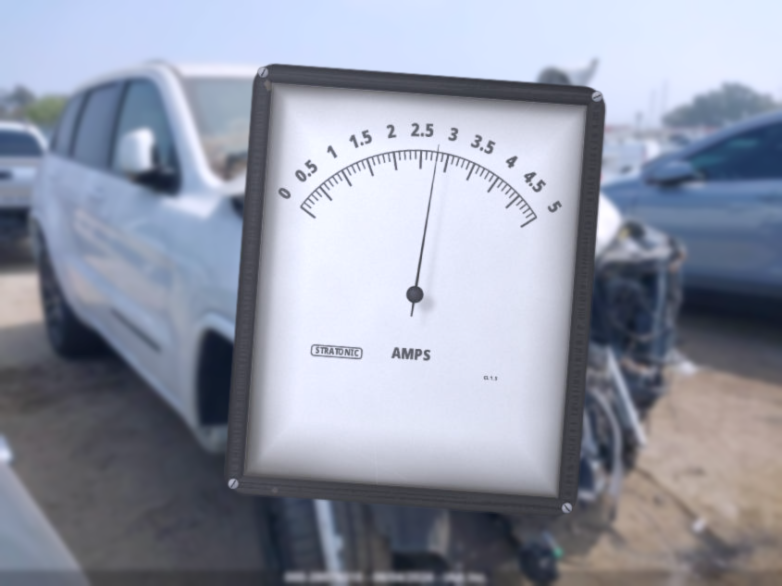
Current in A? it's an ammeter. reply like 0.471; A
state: 2.8; A
